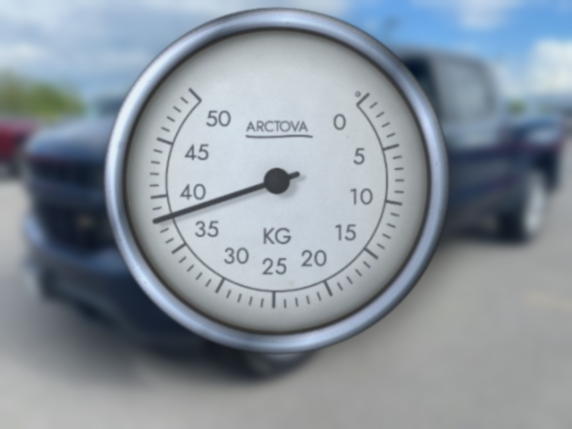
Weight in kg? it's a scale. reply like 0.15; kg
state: 38; kg
